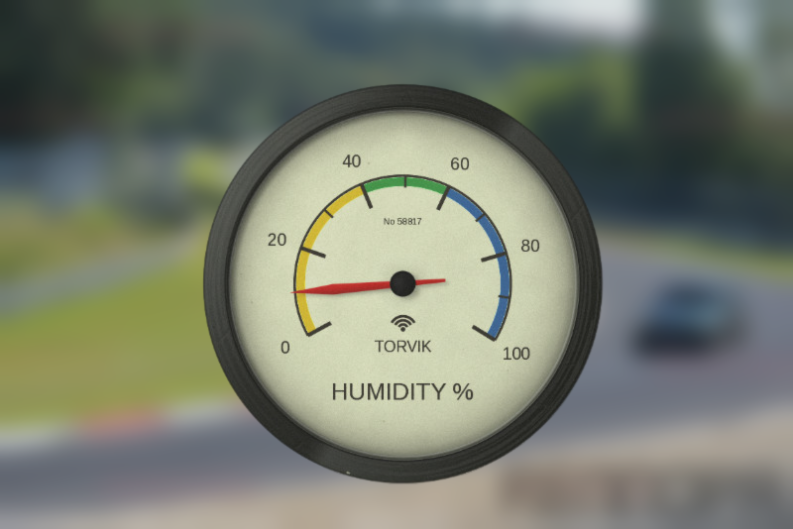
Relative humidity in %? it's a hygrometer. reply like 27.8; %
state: 10; %
